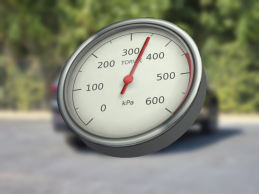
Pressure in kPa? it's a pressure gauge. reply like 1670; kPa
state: 350; kPa
